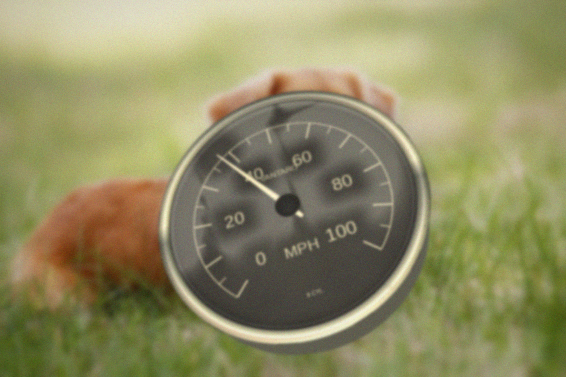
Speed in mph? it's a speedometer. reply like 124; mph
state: 37.5; mph
